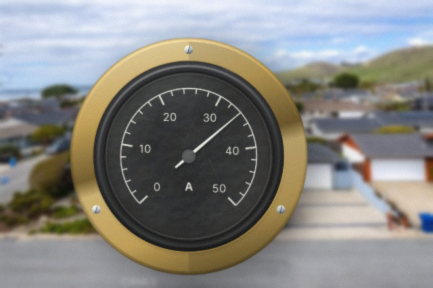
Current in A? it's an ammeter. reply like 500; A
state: 34; A
